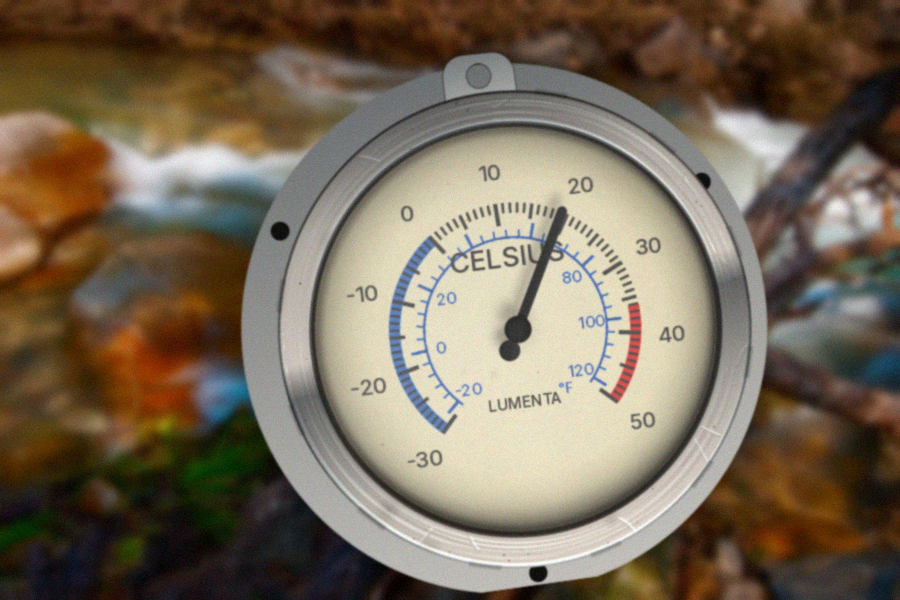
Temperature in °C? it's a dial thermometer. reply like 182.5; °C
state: 19; °C
